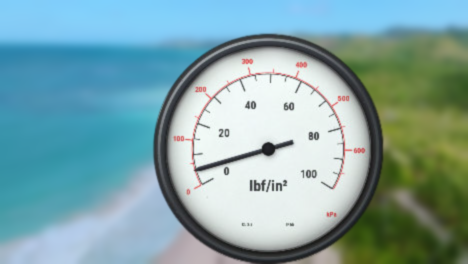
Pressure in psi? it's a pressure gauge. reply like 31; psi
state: 5; psi
